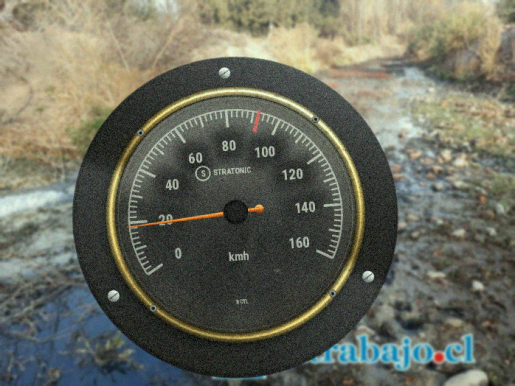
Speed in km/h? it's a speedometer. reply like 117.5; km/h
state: 18; km/h
